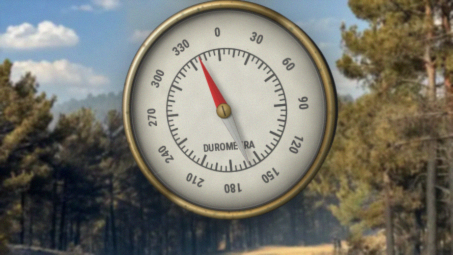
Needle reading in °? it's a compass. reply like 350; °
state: 340; °
